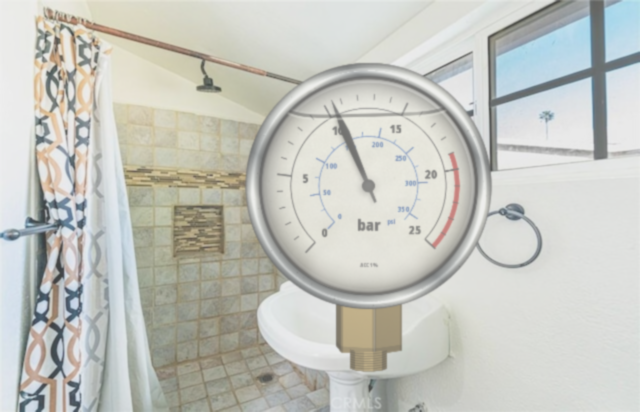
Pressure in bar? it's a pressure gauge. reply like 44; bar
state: 10.5; bar
